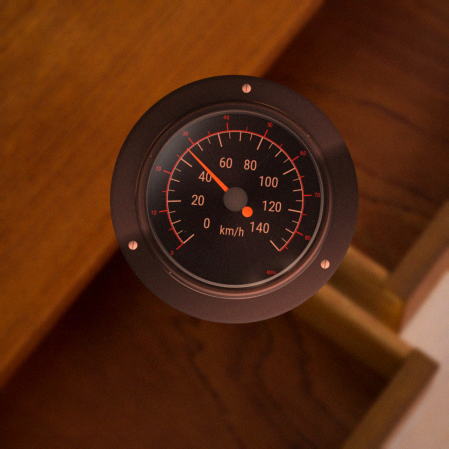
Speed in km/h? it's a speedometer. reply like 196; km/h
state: 45; km/h
